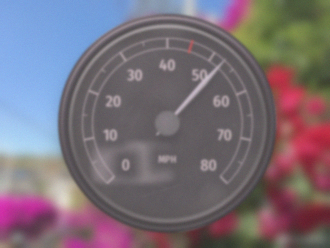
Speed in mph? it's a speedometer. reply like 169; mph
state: 52.5; mph
